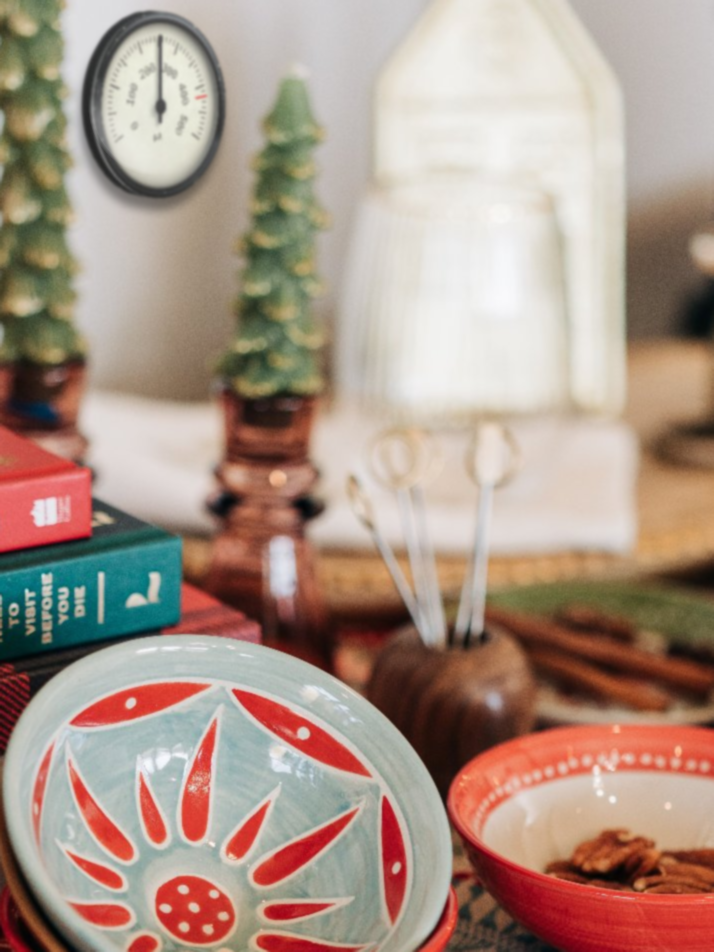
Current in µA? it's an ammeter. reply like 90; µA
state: 250; µA
